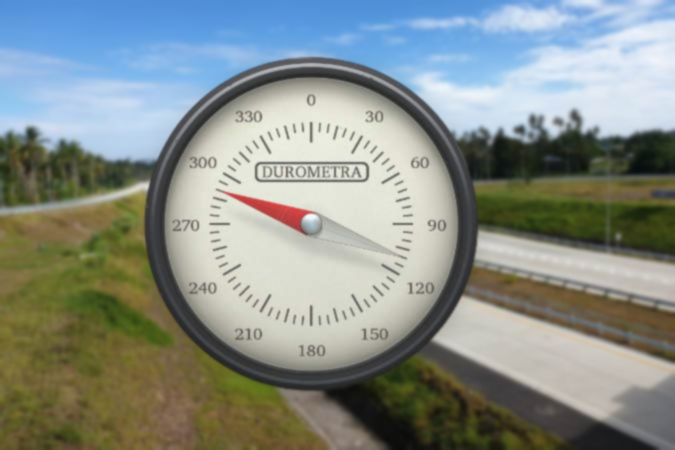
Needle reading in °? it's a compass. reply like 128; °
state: 290; °
